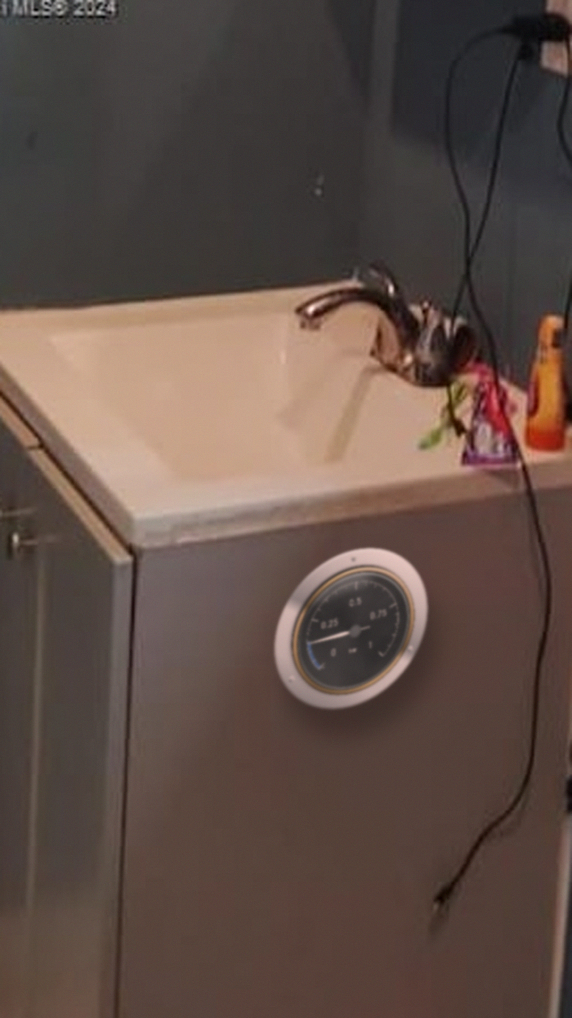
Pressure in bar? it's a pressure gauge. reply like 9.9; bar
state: 0.15; bar
